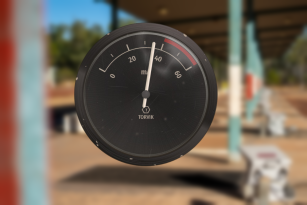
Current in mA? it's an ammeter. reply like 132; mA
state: 35; mA
